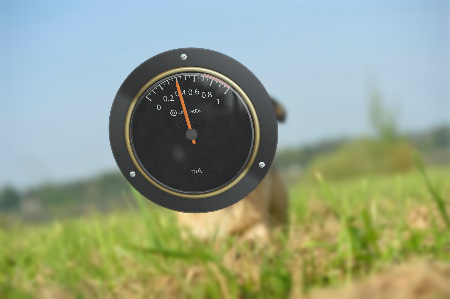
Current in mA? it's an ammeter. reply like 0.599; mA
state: 0.4; mA
